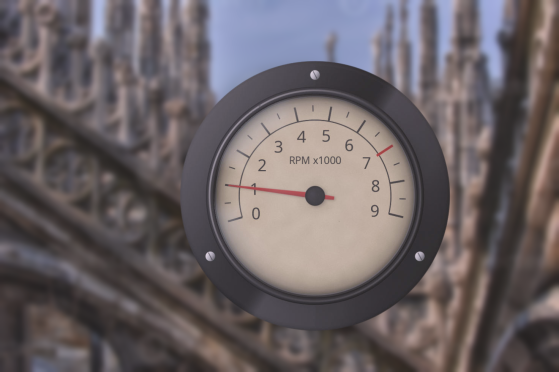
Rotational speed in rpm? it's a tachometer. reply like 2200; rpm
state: 1000; rpm
